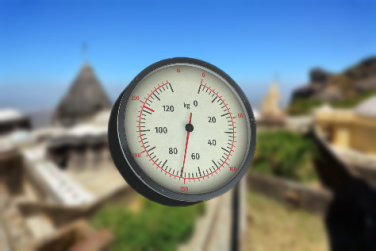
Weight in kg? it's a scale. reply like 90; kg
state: 70; kg
